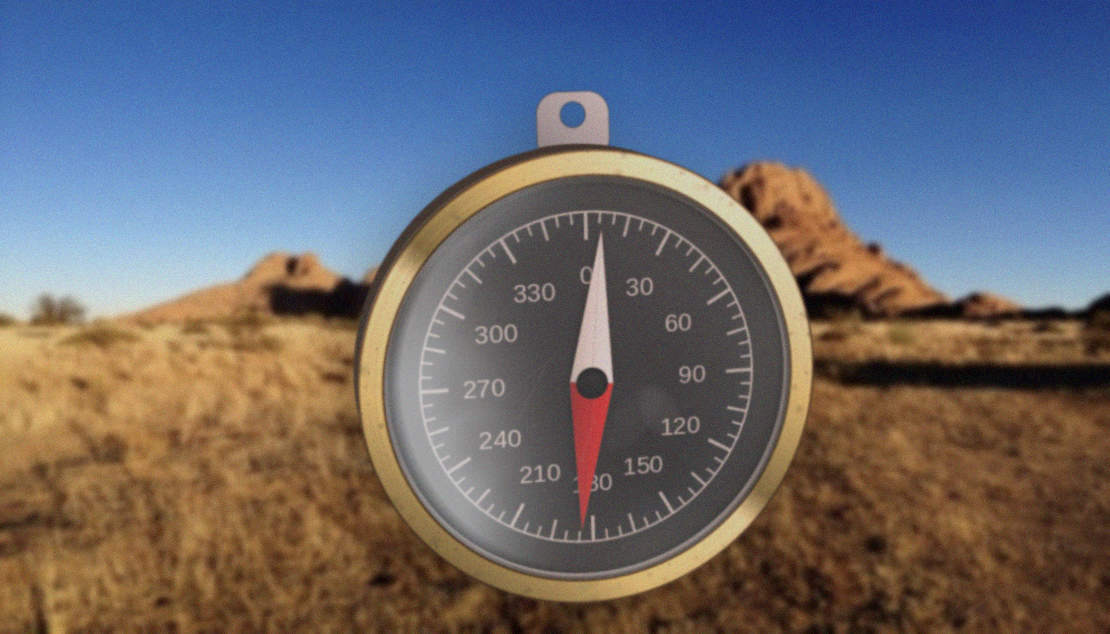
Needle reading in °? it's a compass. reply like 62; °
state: 185; °
